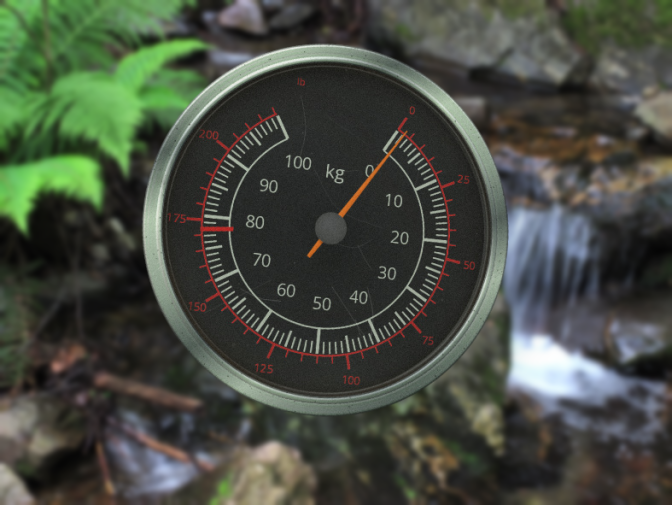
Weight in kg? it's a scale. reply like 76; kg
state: 1; kg
